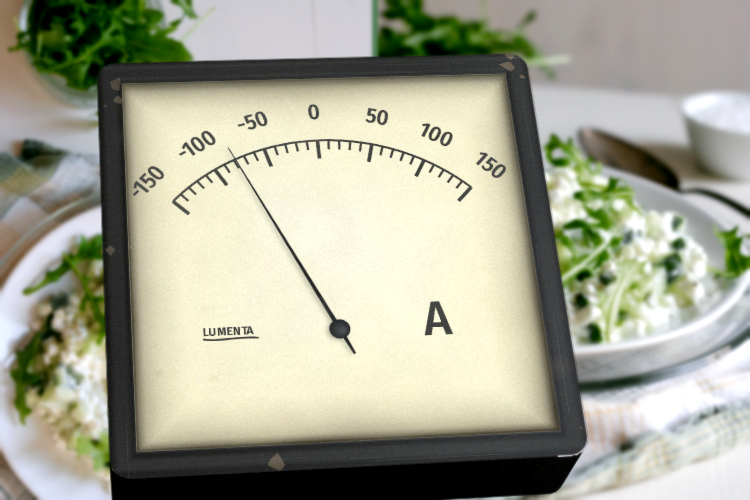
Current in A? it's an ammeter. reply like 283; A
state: -80; A
